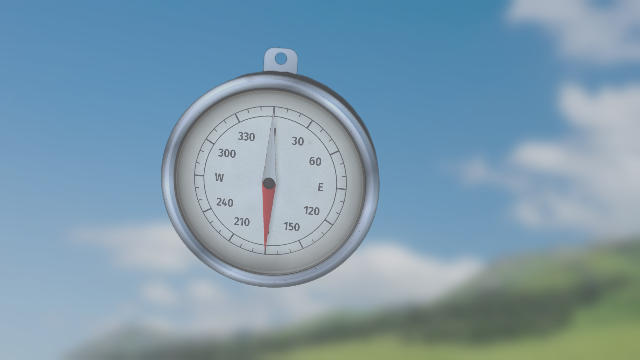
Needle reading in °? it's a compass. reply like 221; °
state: 180; °
